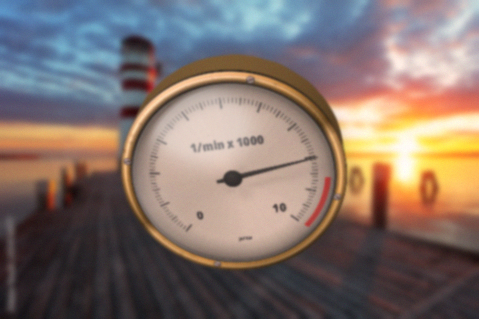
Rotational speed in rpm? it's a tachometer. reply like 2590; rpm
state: 8000; rpm
